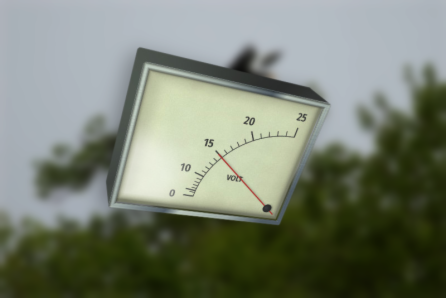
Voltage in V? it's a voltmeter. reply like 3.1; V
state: 15; V
